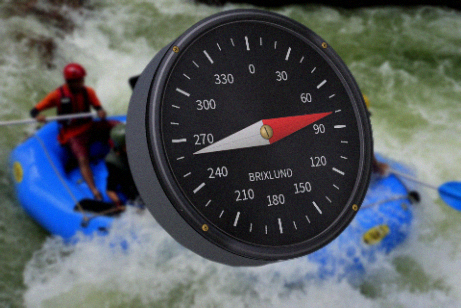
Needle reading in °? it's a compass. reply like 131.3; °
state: 80; °
